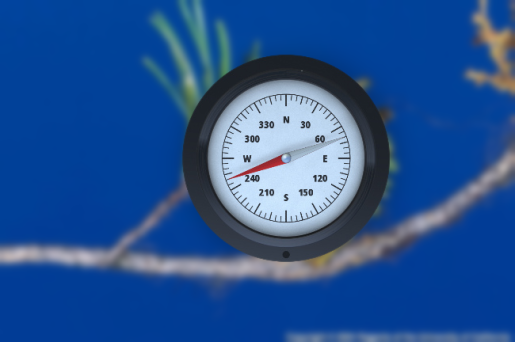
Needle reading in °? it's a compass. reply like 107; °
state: 250; °
